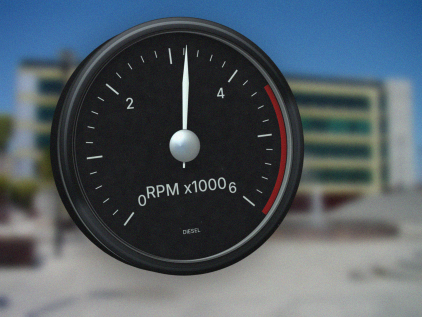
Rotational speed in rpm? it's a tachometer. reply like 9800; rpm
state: 3200; rpm
